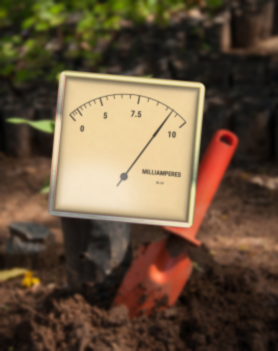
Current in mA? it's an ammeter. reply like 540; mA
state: 9.25; mA
